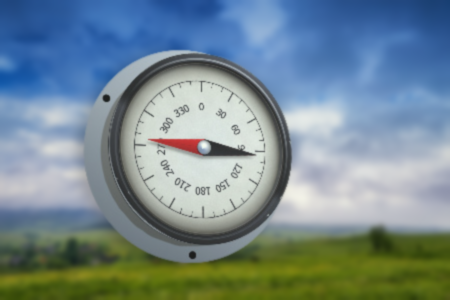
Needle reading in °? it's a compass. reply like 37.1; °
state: 275; °
